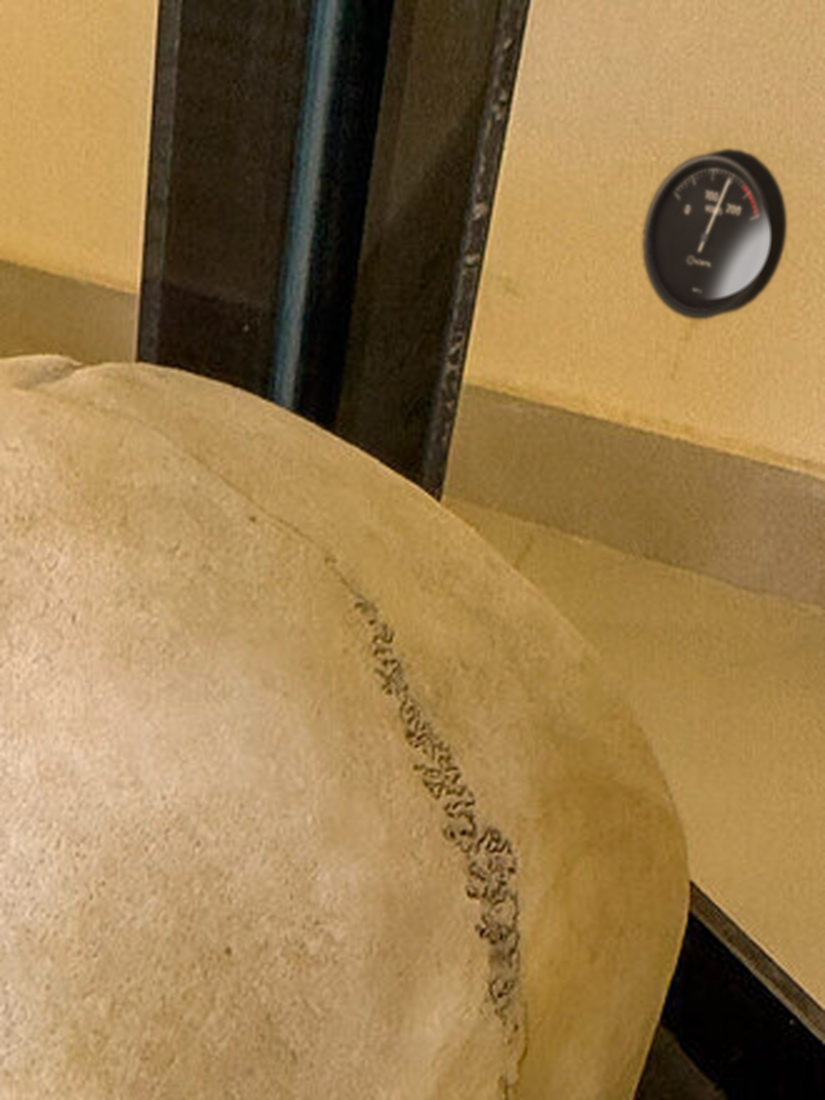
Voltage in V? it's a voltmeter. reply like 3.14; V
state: 150; V
